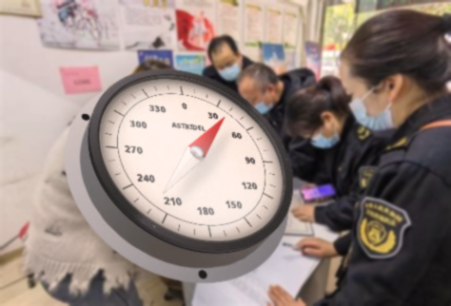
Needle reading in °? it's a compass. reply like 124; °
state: 40; °
